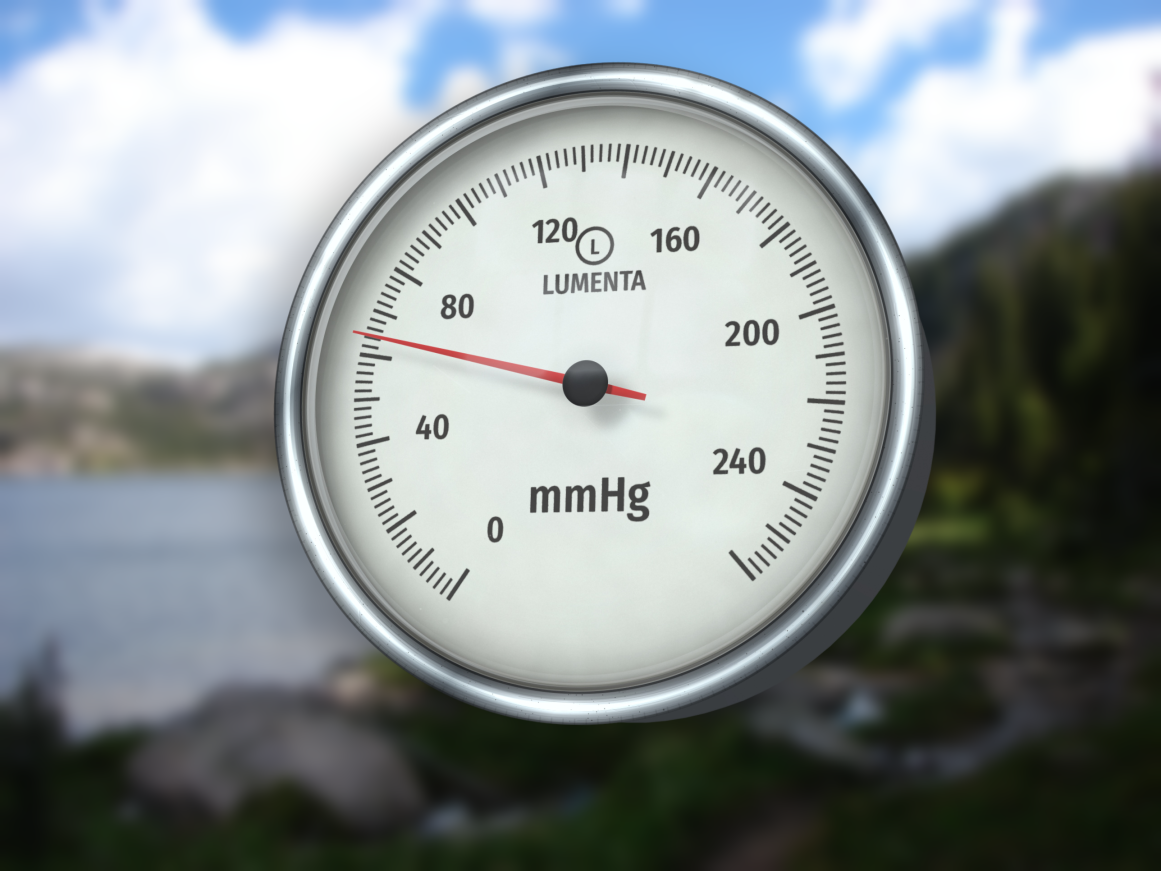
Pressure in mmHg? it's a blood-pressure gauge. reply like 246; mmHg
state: 64; mmHg
